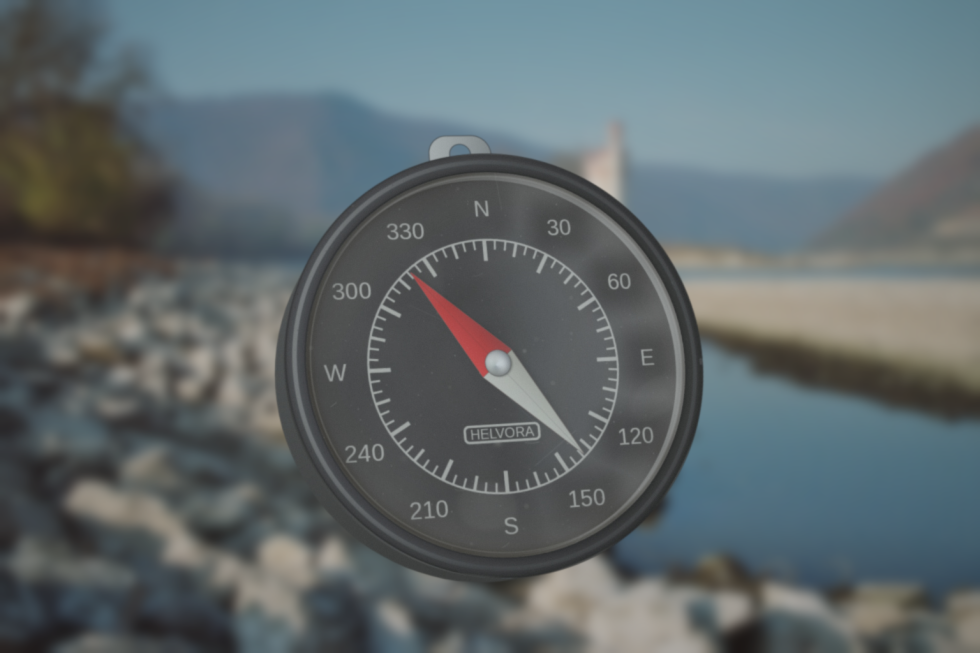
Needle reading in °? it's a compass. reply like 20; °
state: 320; °
